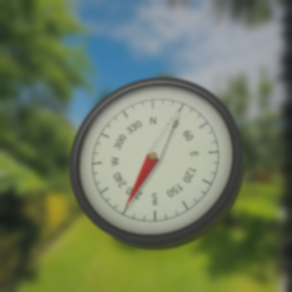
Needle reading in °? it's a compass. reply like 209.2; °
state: 210; °
